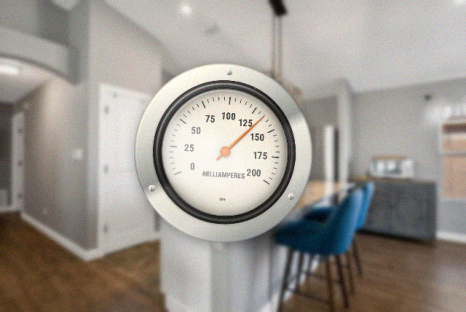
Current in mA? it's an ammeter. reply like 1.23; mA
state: 135; mA
